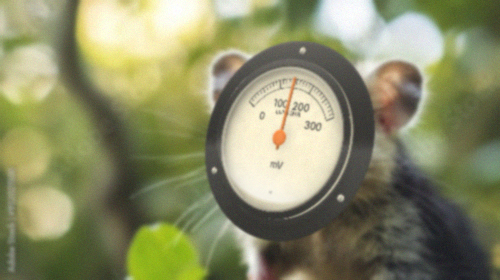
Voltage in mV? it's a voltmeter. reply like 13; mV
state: 150; mV
